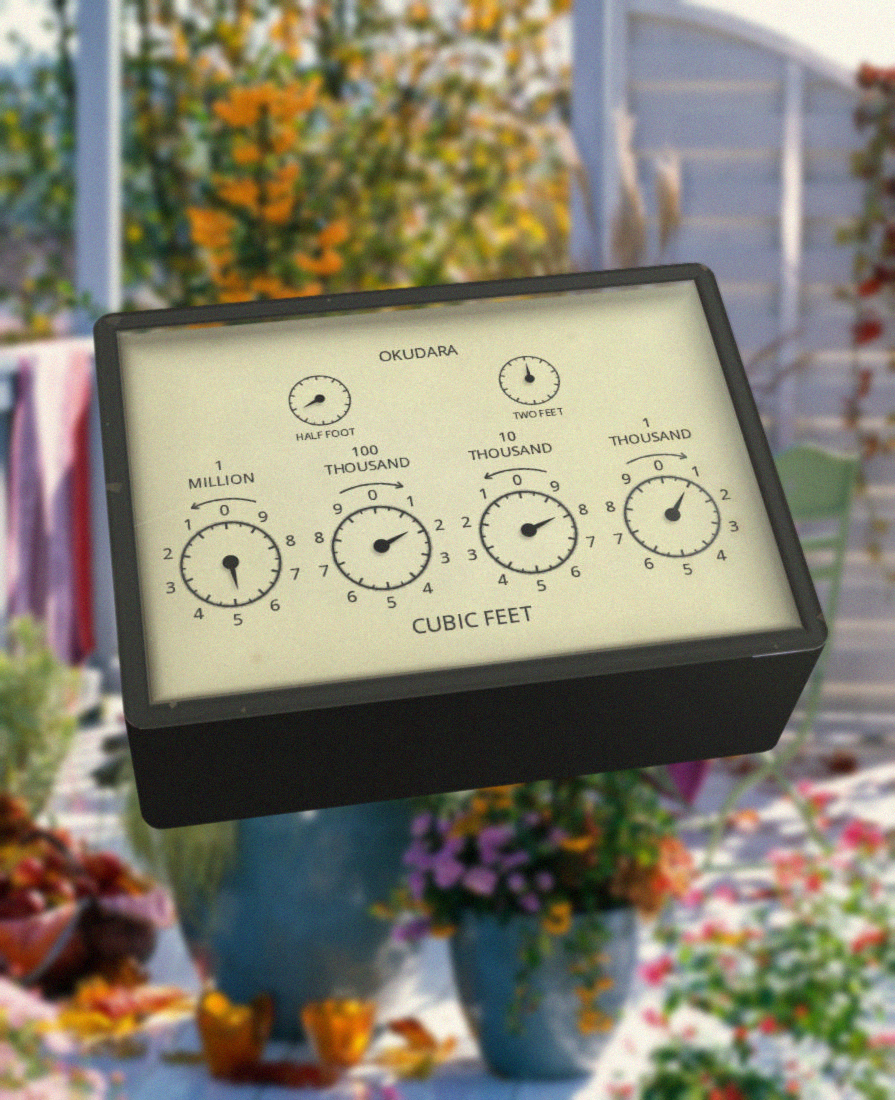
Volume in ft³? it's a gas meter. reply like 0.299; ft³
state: 518100; ft³
